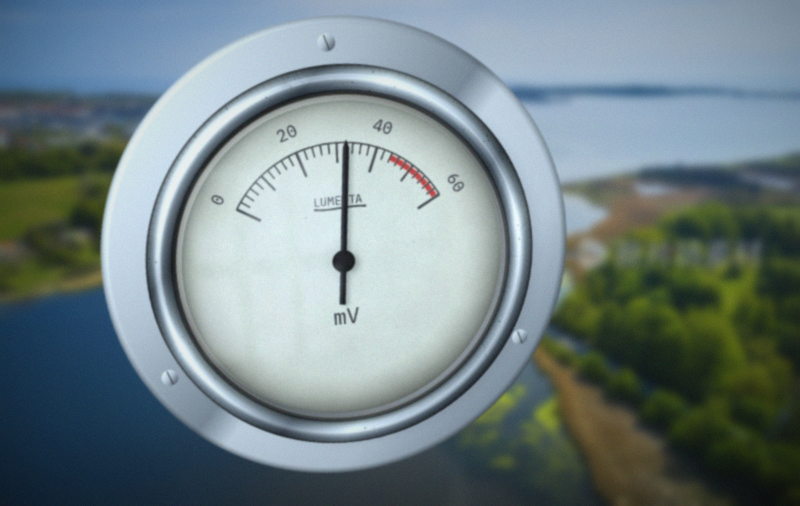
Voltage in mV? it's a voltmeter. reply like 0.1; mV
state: 32; mV
